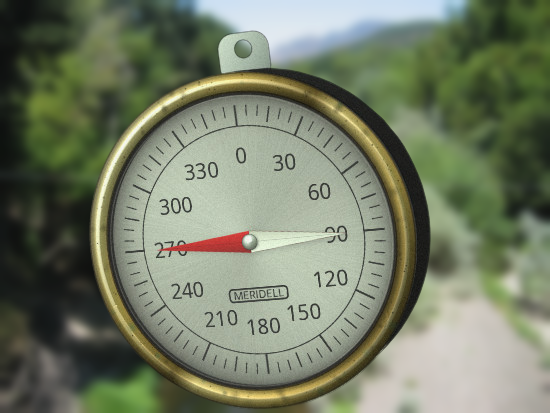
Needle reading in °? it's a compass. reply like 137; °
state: 270; °
